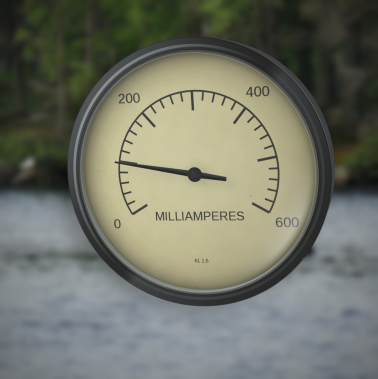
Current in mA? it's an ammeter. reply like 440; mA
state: 100; mA
